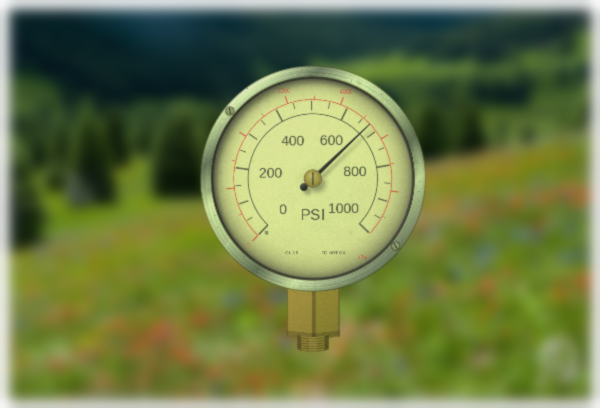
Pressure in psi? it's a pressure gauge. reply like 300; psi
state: 675; psi
